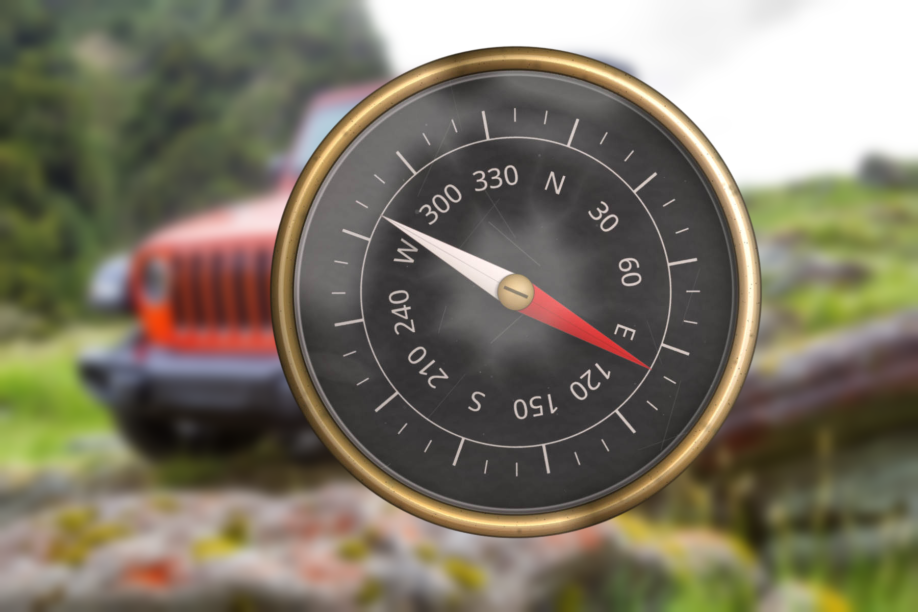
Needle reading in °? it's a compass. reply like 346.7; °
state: 100; °
